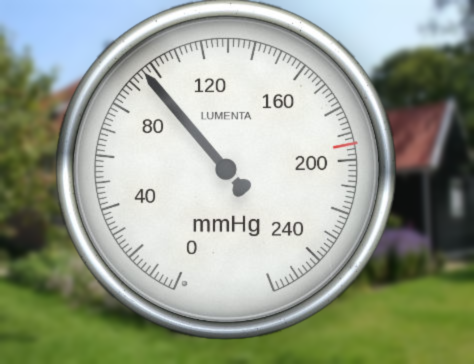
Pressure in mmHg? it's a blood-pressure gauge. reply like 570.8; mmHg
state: 96; mmHg
